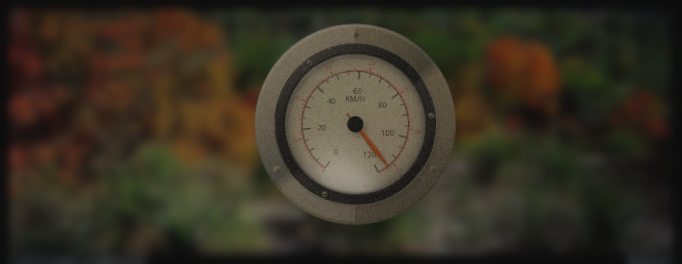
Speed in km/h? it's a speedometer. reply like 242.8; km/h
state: 115; km/h
